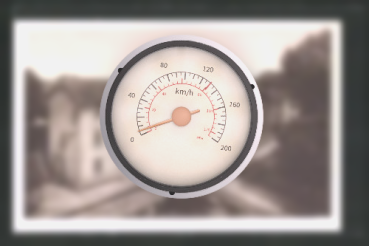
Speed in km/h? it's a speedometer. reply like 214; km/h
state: 5; km/h
